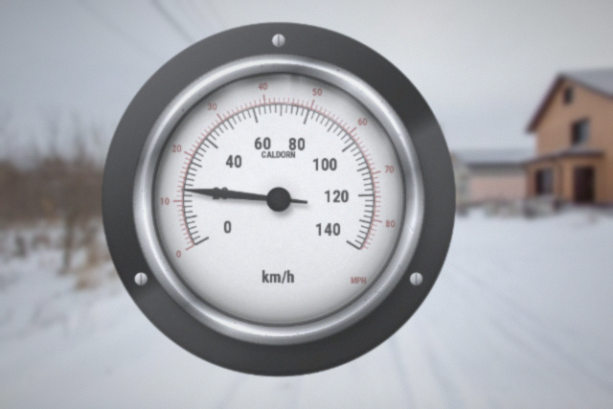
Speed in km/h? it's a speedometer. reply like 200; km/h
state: 20; km/h
